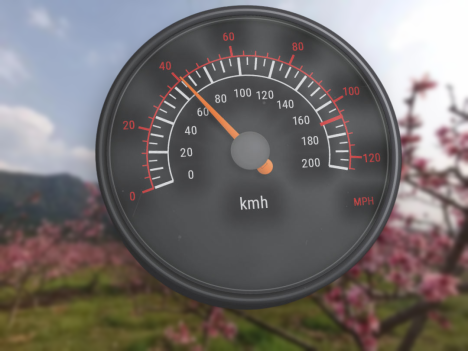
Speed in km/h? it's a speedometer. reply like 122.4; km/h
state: 65; km/h
